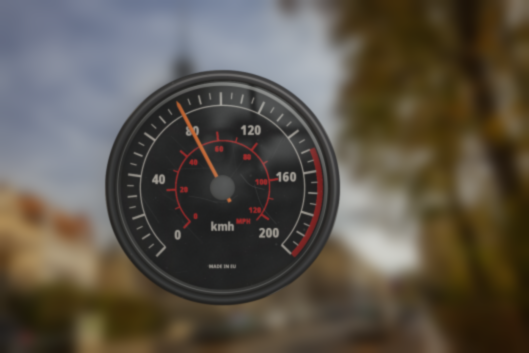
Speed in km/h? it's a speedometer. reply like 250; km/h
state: 80; km/h
